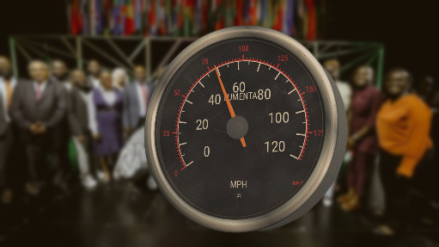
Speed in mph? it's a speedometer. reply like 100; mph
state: 50; mph
